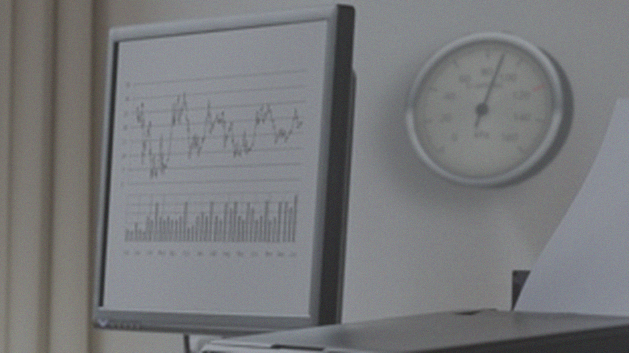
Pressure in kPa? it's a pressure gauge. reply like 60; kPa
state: 90; kPa
